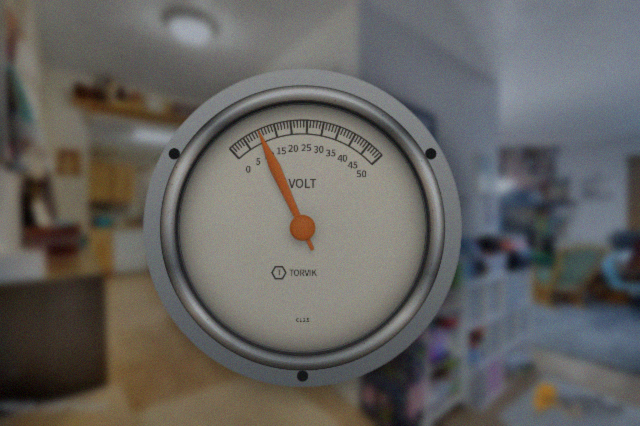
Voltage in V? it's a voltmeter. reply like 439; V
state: 10; V
